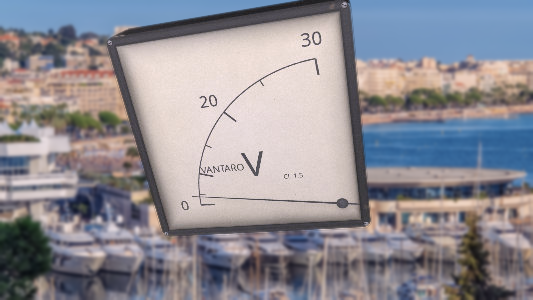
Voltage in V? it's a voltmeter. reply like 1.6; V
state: 5; V
